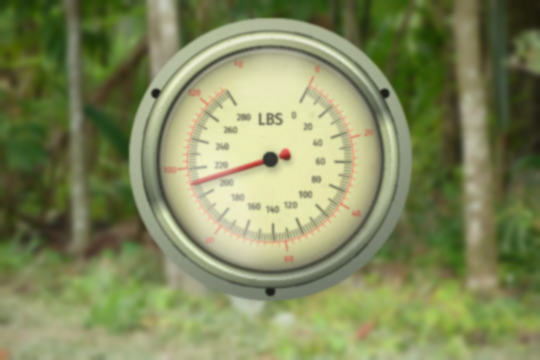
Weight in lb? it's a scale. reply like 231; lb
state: 210; lb
